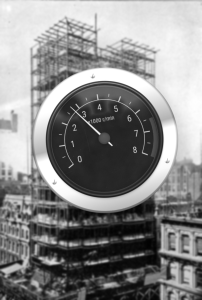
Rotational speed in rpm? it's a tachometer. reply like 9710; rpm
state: 2750; rpm
